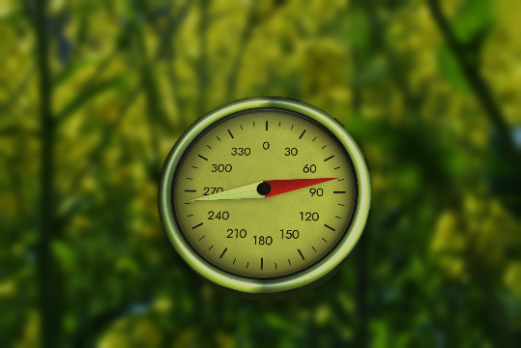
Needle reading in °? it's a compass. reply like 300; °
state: 80; °
